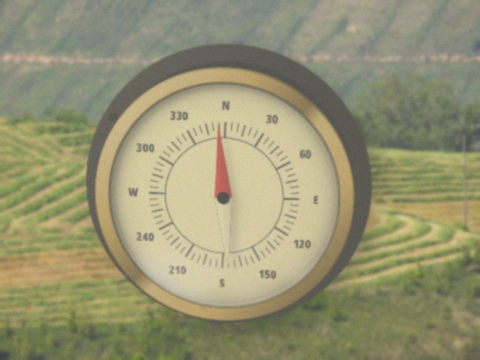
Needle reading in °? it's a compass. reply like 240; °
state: 355; °
